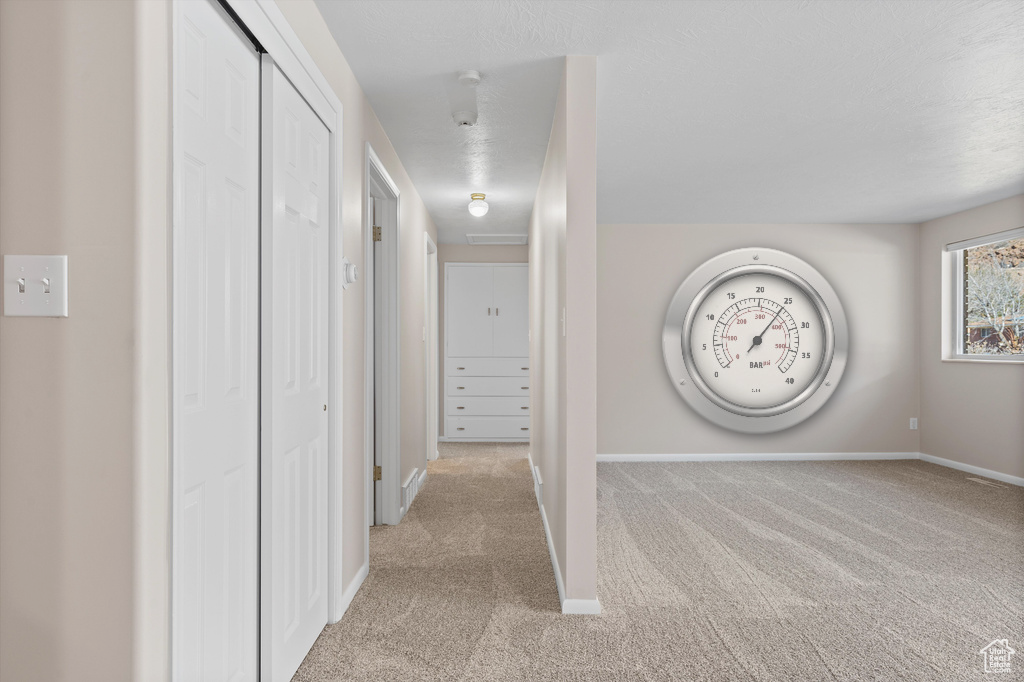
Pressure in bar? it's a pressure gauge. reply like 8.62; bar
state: 25; bar
